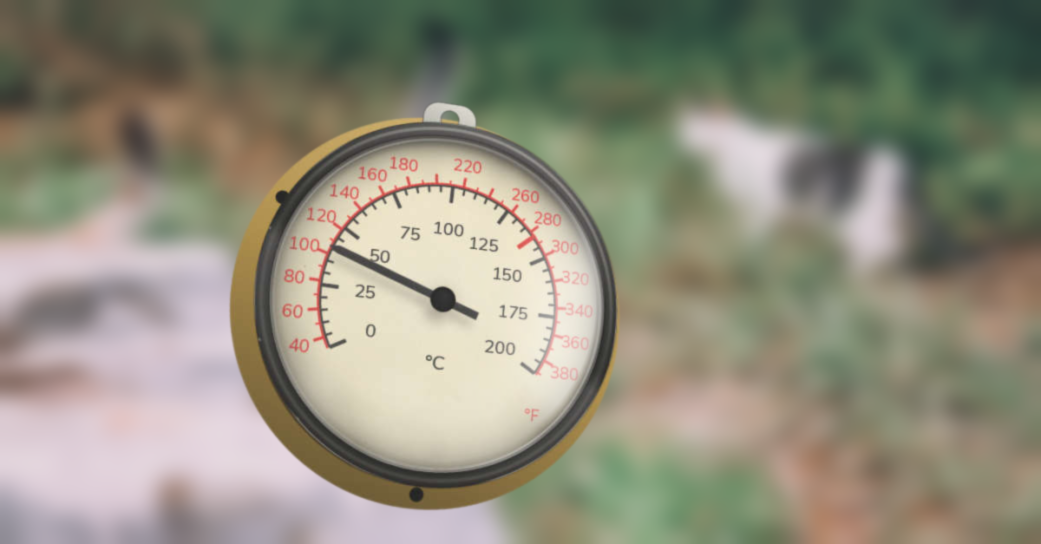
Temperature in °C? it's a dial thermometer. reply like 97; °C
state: 40; °C
